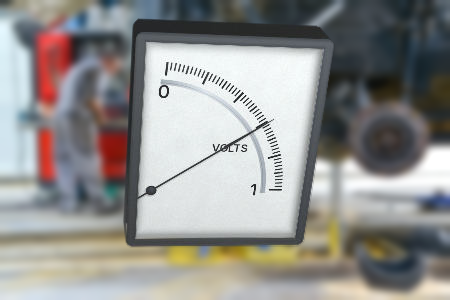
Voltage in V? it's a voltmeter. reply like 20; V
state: 0.6; V
